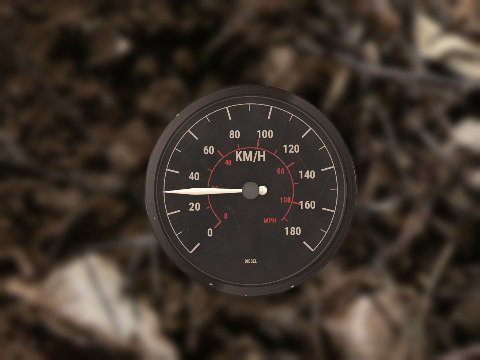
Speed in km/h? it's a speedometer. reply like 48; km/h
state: 30; km/h
